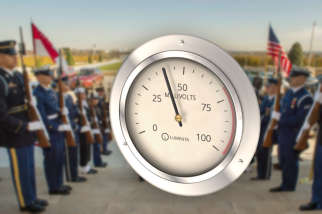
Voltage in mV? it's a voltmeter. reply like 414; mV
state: 40; mV
